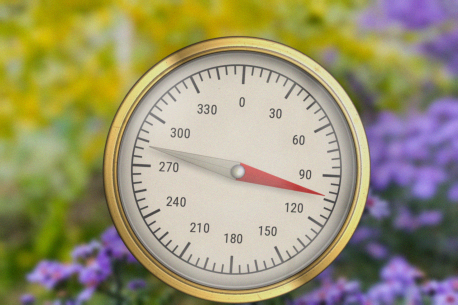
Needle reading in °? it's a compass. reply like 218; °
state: 102.5; °
